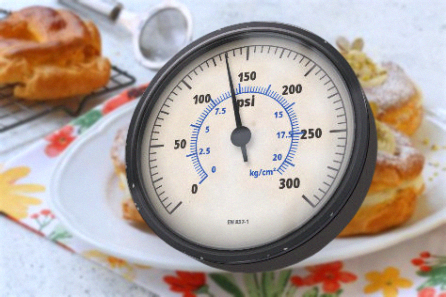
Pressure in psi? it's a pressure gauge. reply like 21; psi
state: 135; psi
